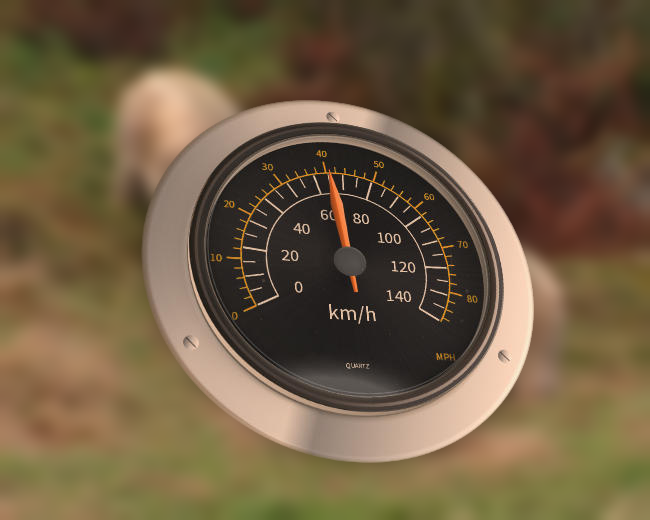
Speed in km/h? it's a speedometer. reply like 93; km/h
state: 65; km/h
